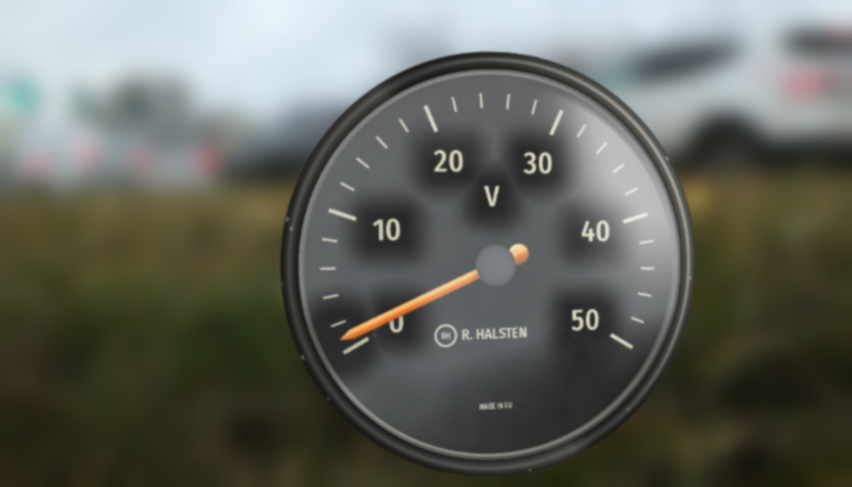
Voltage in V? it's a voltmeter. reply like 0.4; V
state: 1; V
